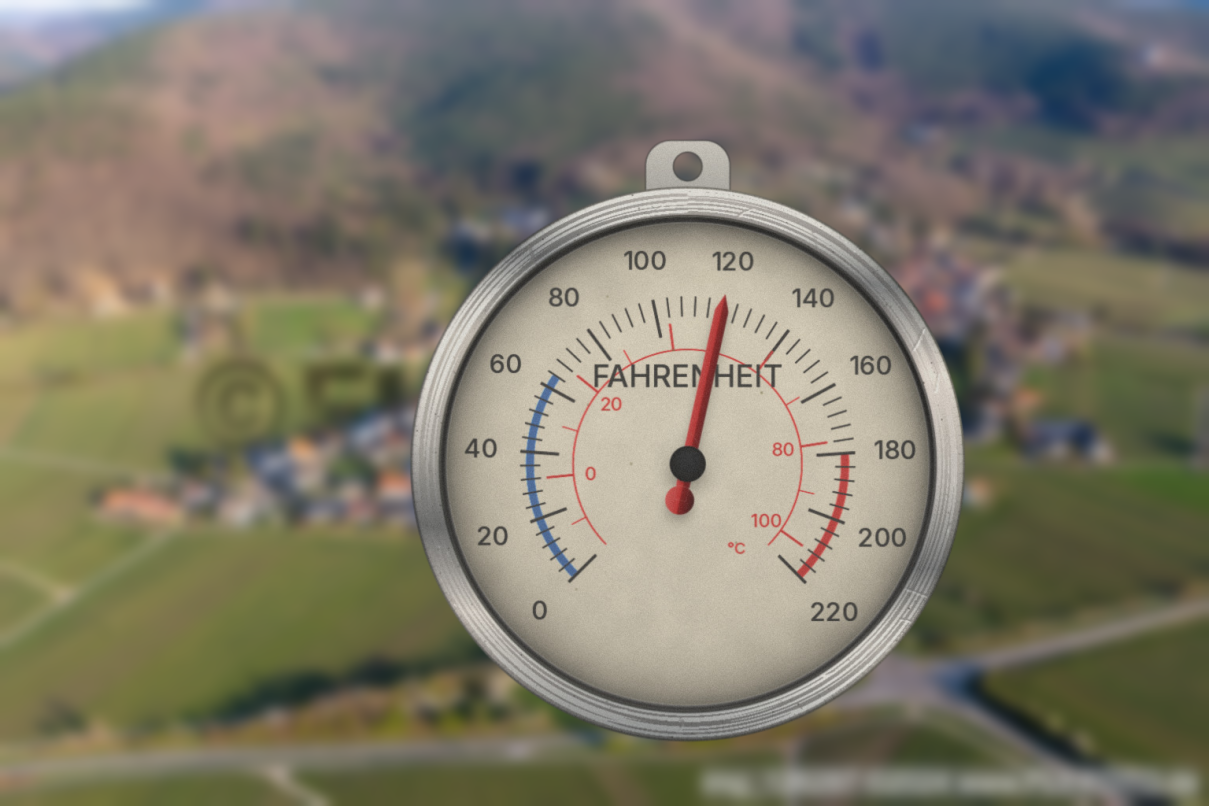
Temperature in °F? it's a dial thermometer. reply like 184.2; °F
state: 120; °F
